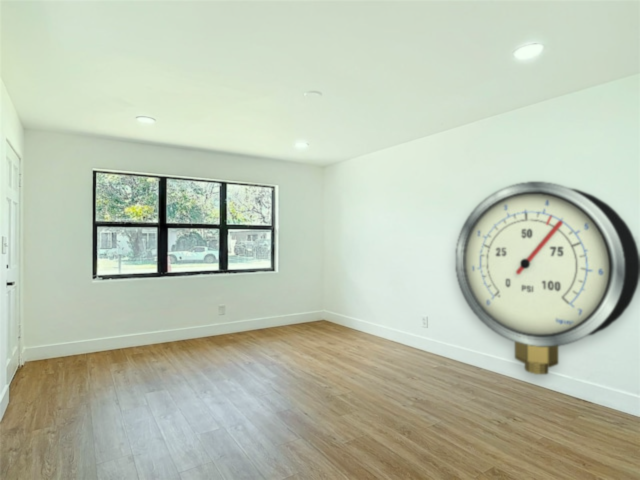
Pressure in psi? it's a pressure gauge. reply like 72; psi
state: 65; psi
